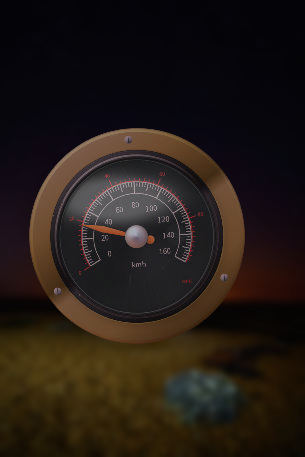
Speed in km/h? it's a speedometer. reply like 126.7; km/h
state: 30; km/h
